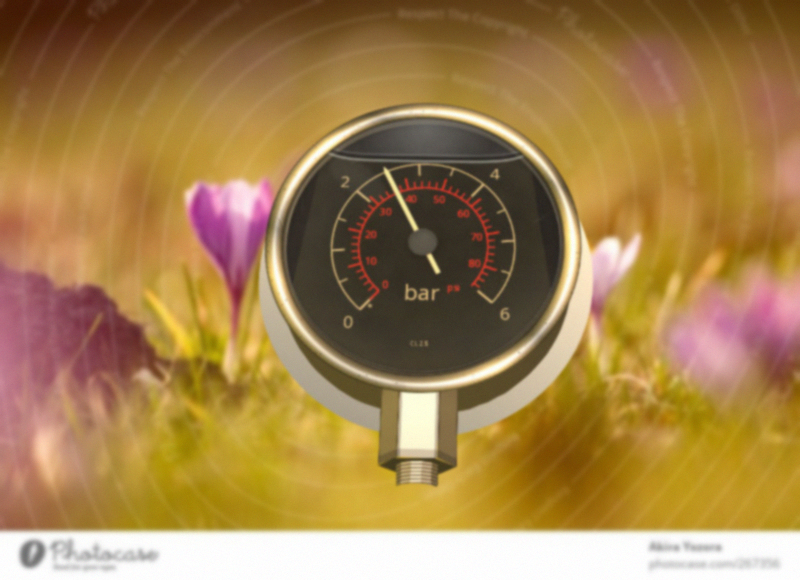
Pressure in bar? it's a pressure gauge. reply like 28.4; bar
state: 2.5; bar
